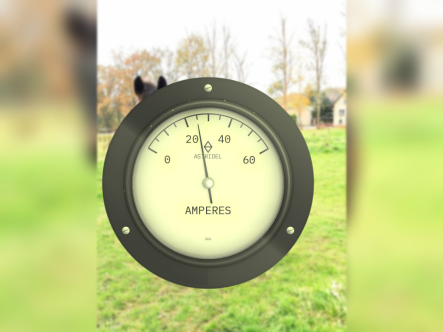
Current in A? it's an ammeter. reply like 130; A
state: 25; A
